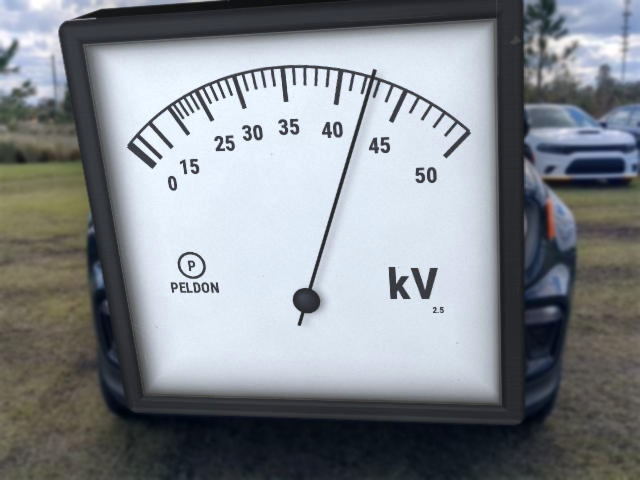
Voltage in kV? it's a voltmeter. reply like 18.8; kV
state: 42.5; kV
